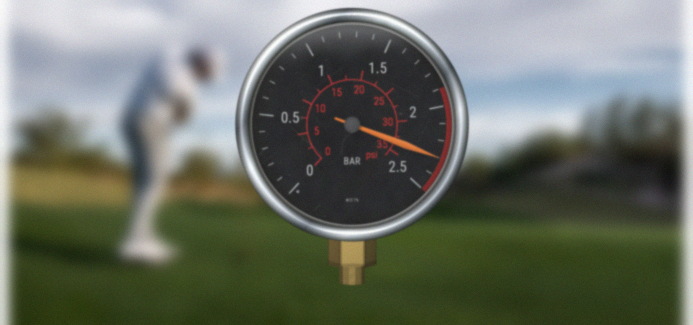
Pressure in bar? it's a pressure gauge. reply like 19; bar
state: 2.3; bar
